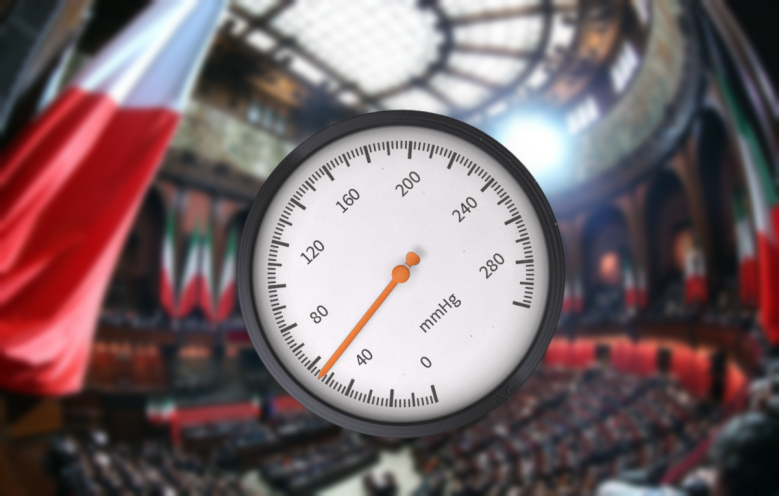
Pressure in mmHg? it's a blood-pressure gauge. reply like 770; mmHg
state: 54; mmHg
